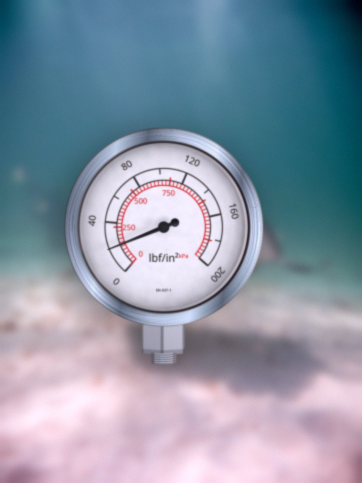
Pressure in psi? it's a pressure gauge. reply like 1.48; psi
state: 20; psi
